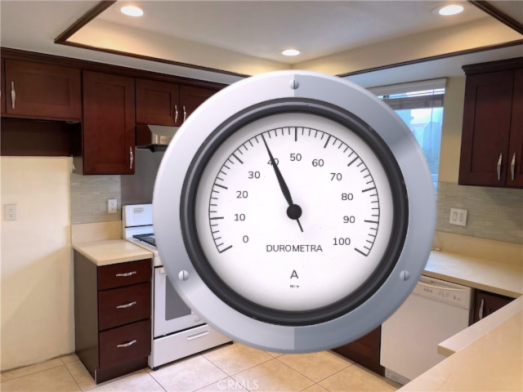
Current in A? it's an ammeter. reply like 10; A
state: 40; A
